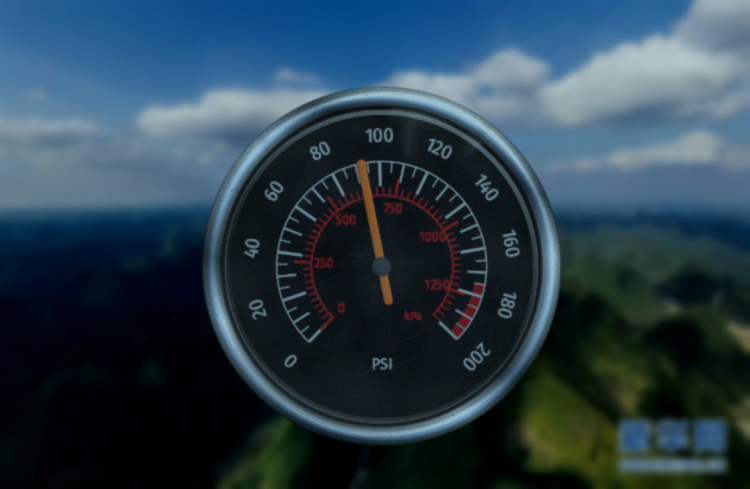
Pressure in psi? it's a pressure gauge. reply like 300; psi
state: 92.5; psi
